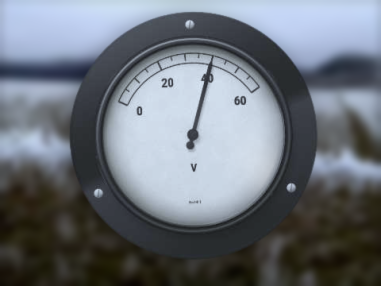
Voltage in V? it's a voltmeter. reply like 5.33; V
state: 40; V
